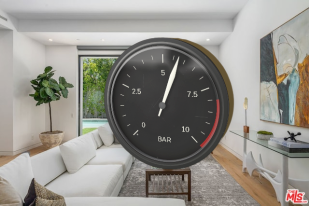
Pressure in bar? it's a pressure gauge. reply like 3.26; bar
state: 5.75; bar
